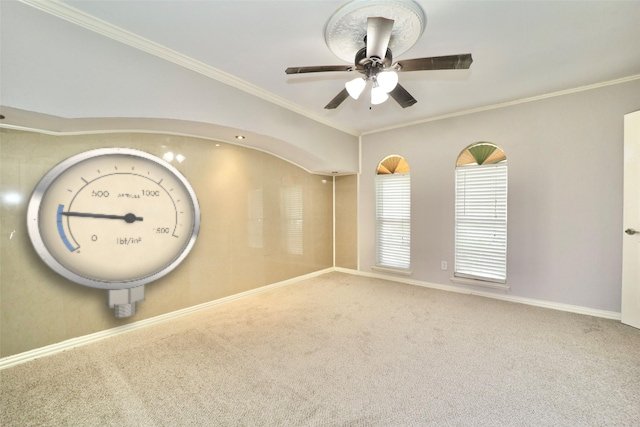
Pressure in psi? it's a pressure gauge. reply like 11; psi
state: 250; psi
